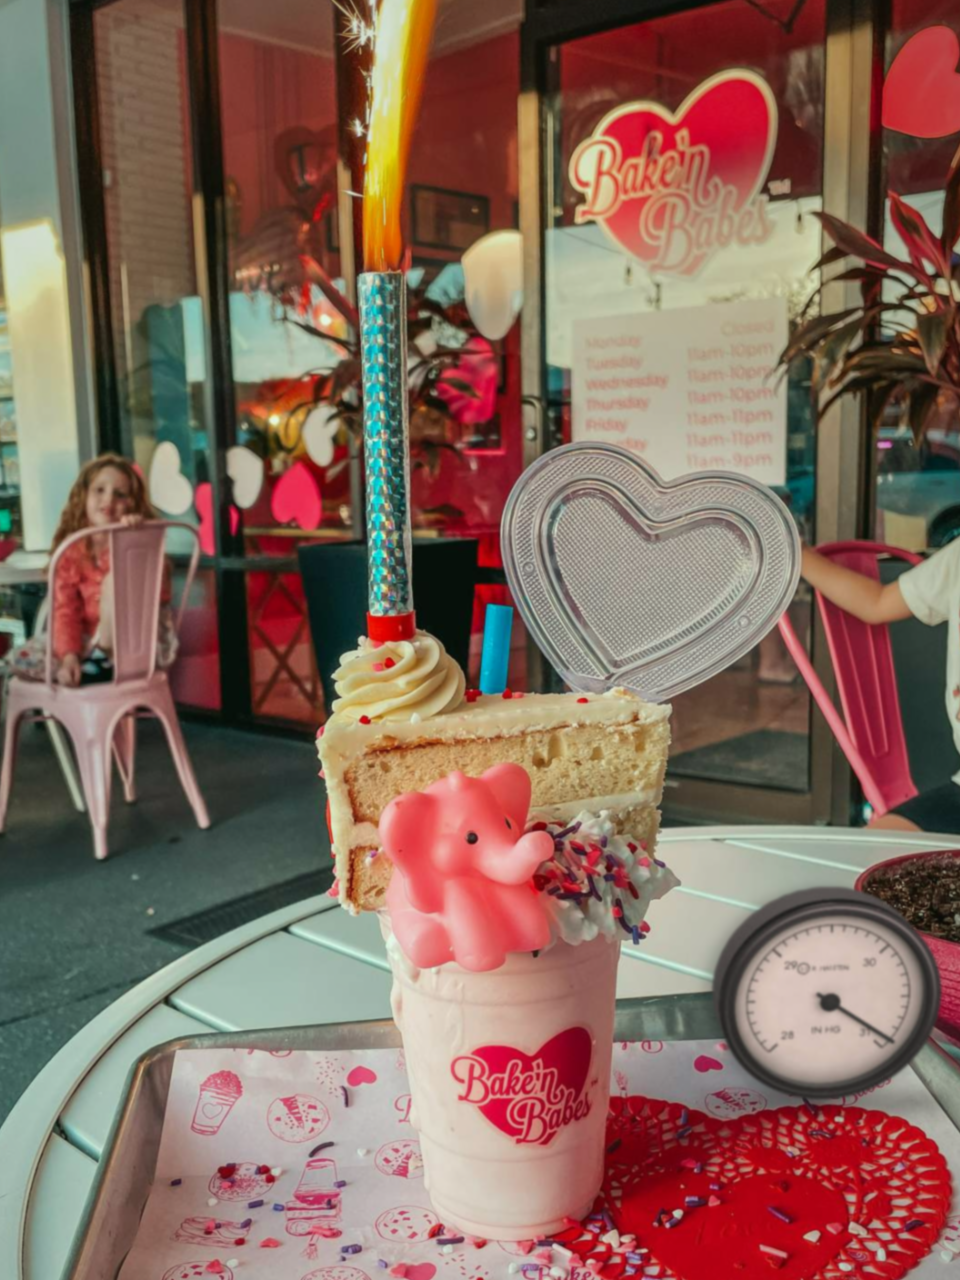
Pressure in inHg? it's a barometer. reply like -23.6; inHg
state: 30.9; inHg
